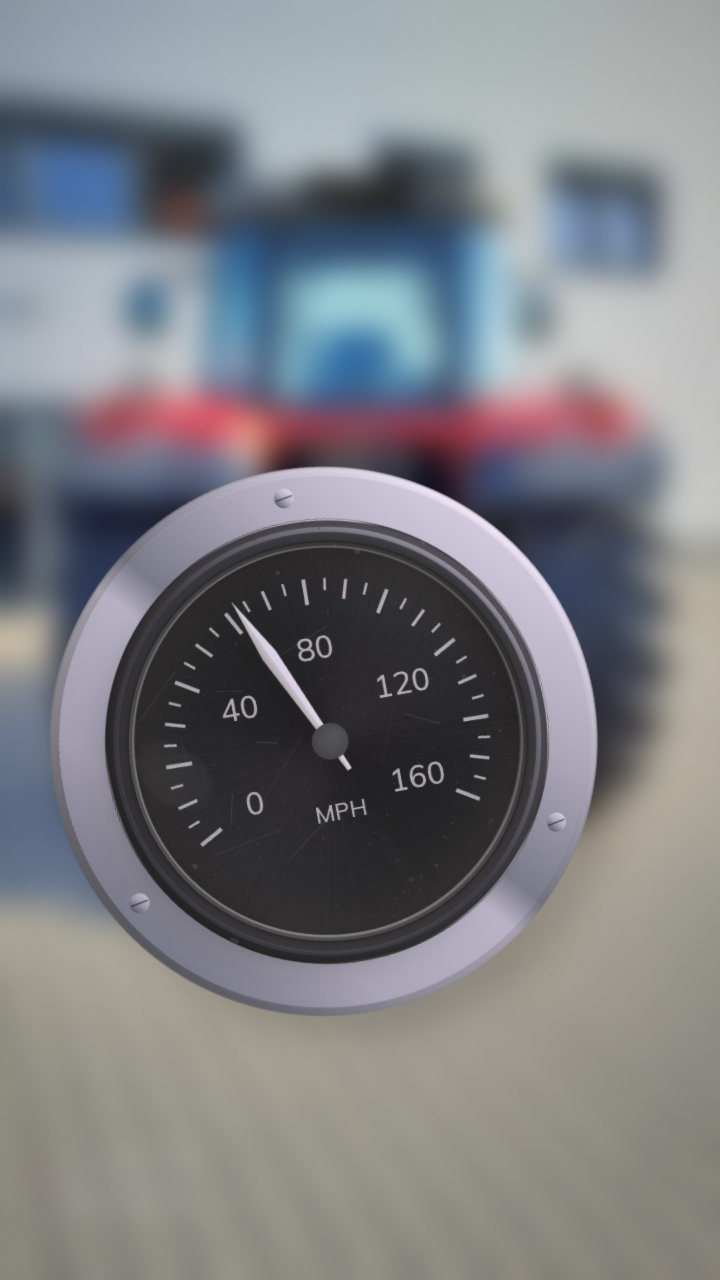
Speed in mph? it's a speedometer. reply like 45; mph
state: 62.5; mph
